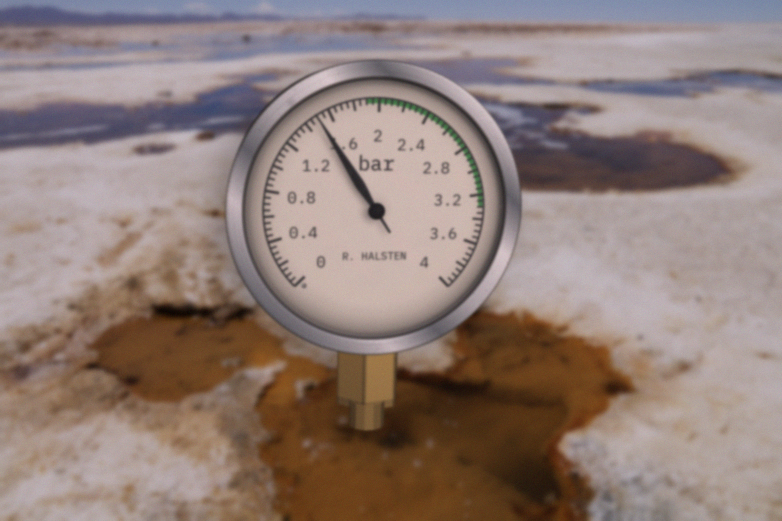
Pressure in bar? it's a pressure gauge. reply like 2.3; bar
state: 1.5; bar
